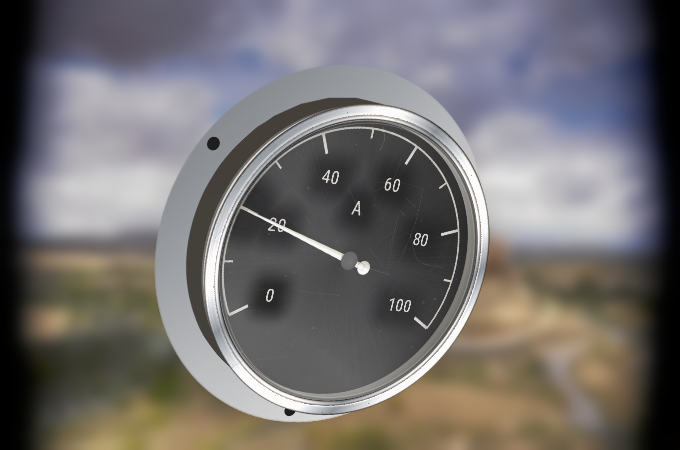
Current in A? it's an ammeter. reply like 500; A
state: 20; A
